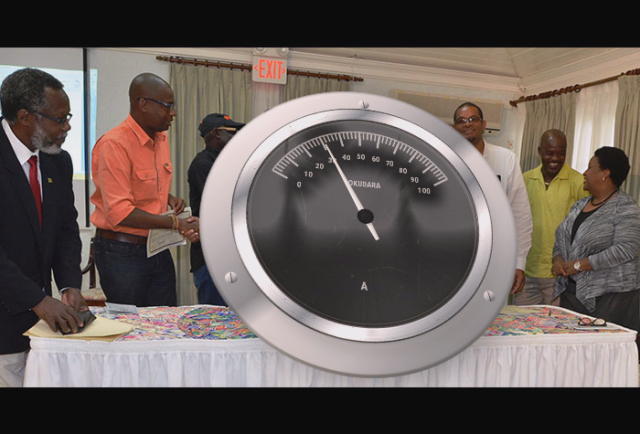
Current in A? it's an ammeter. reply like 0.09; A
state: 30; A
